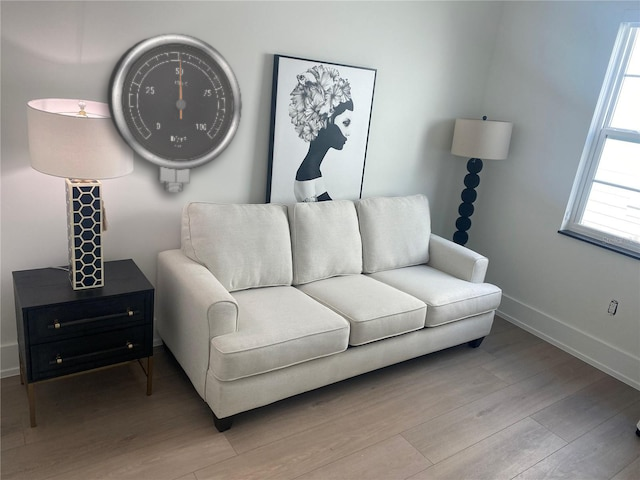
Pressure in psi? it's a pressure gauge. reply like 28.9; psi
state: 50; psi
